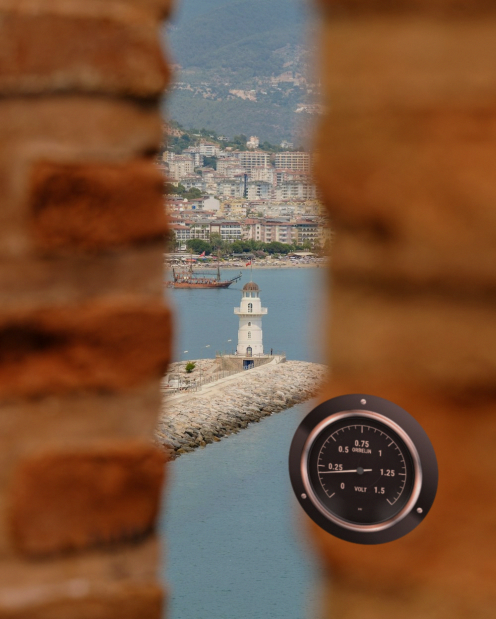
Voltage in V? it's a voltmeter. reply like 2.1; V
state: 0.2; V
